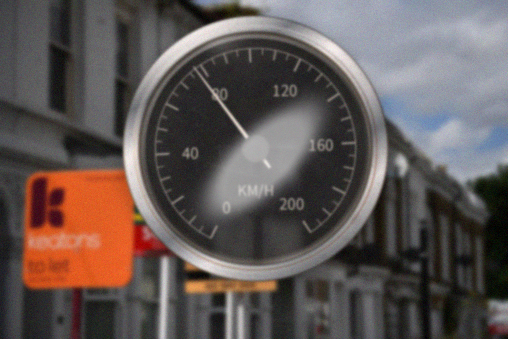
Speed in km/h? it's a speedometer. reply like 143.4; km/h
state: 77.5; km/h
